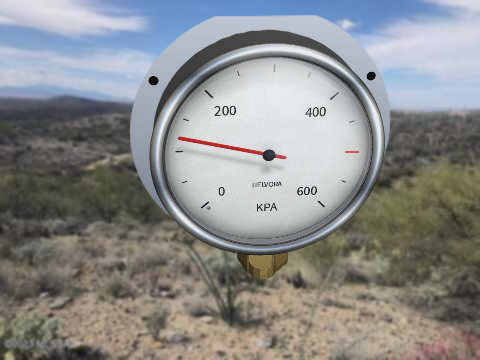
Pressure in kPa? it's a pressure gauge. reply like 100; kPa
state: 125; kPa
